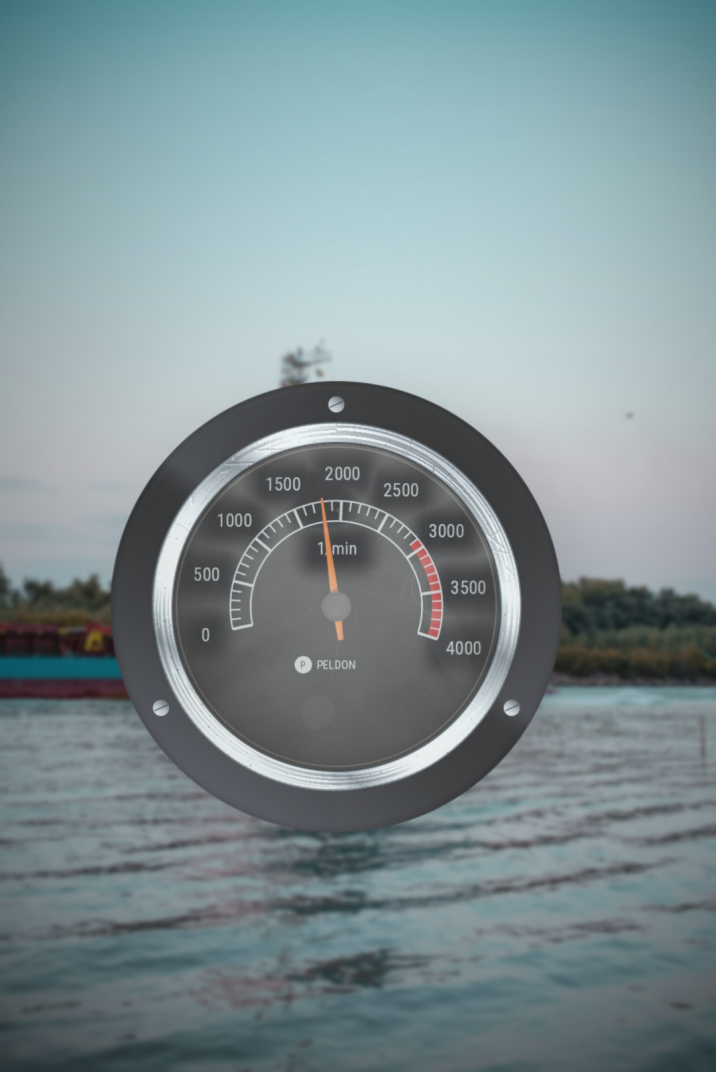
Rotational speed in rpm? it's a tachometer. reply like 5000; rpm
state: 1800; rpm
